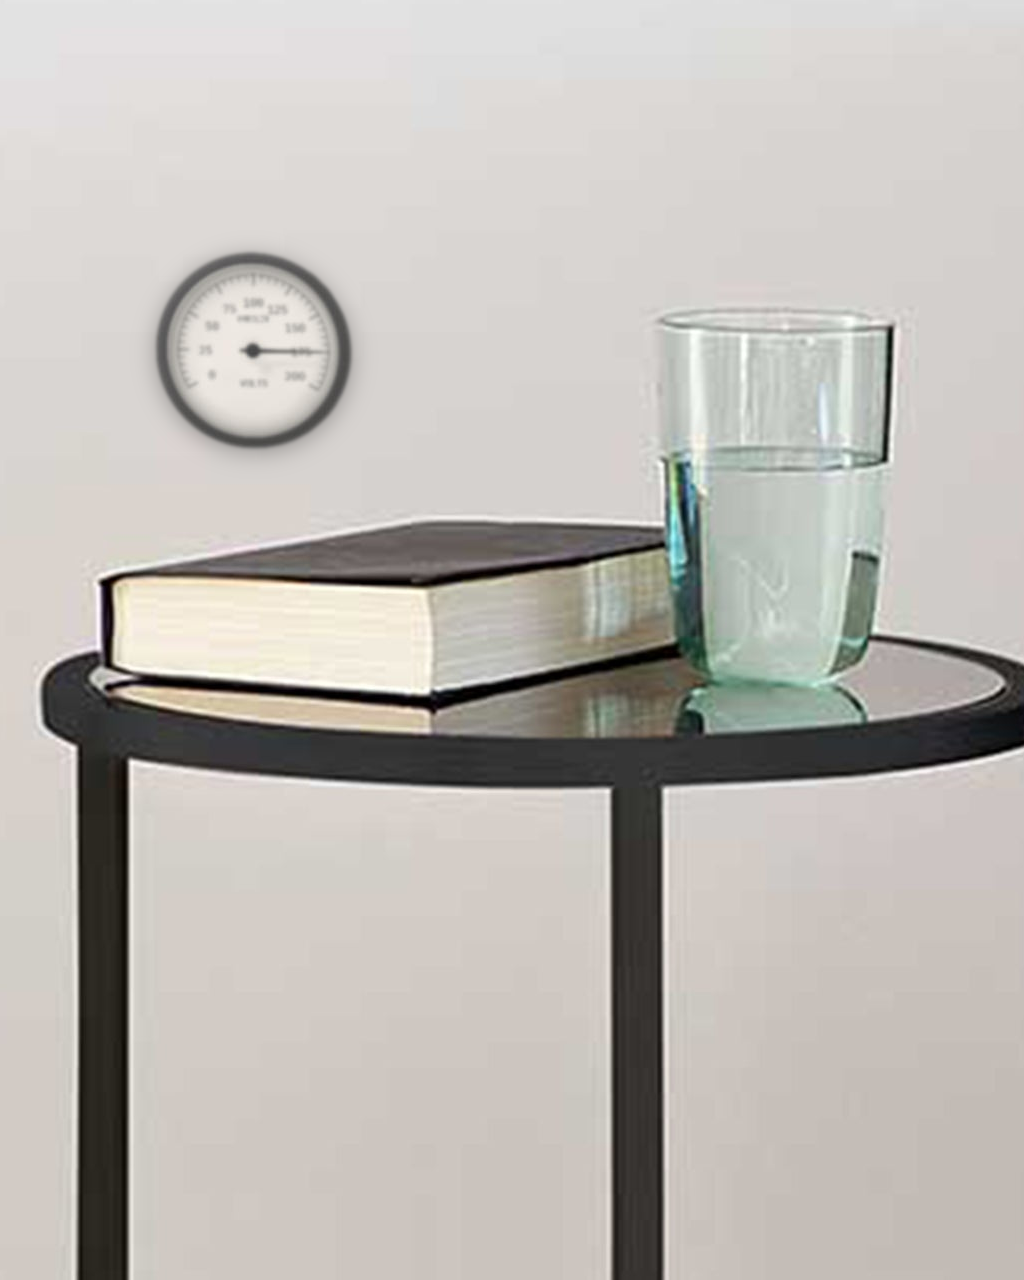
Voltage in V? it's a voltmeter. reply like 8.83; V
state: 175; V
